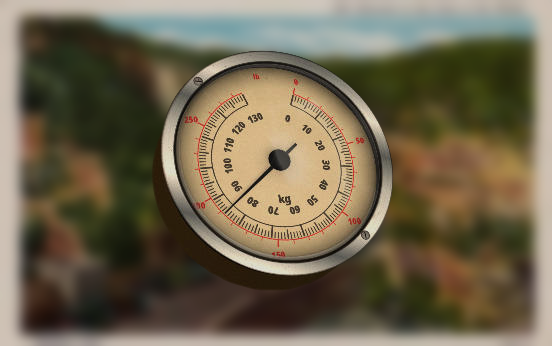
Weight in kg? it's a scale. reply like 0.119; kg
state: 85; kg
